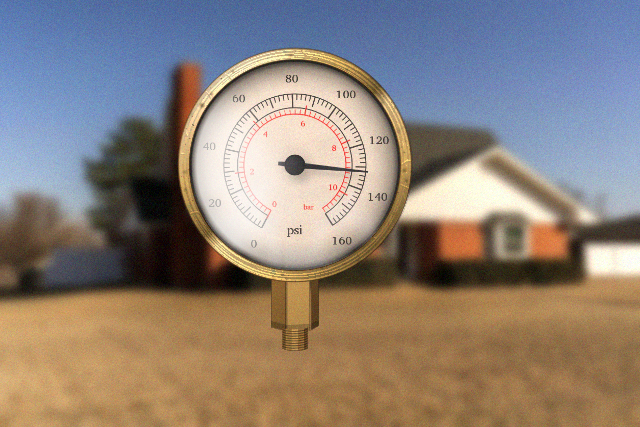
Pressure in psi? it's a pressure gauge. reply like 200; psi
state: 132; psi
